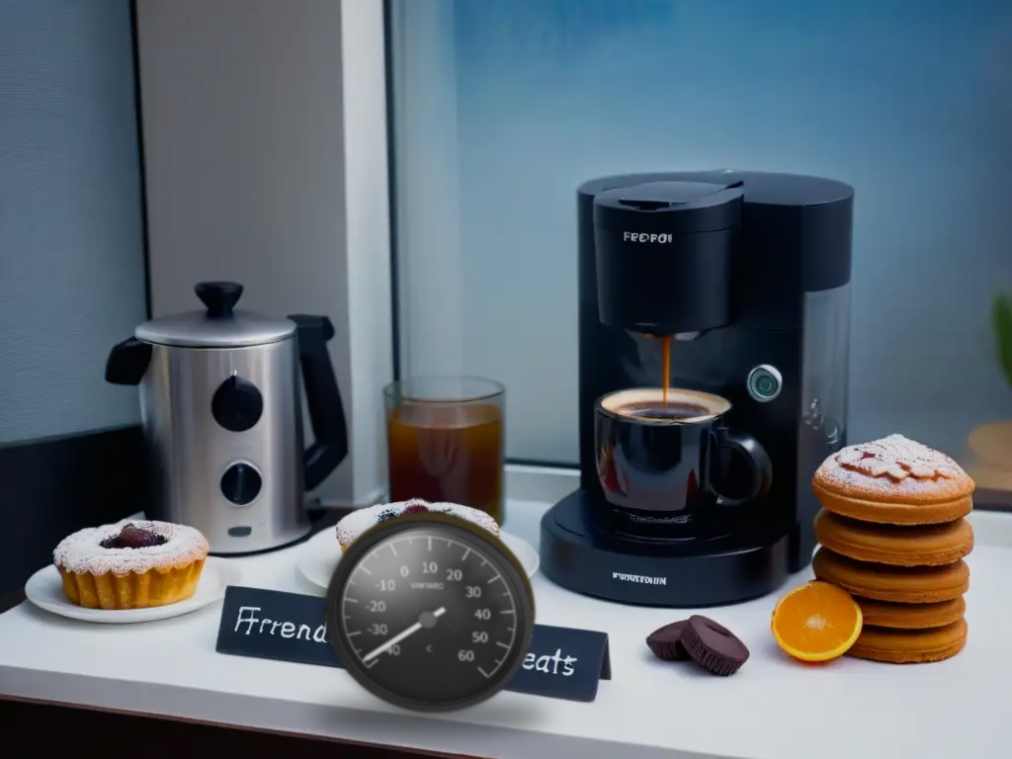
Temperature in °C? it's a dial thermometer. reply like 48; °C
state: -37.5; °C
